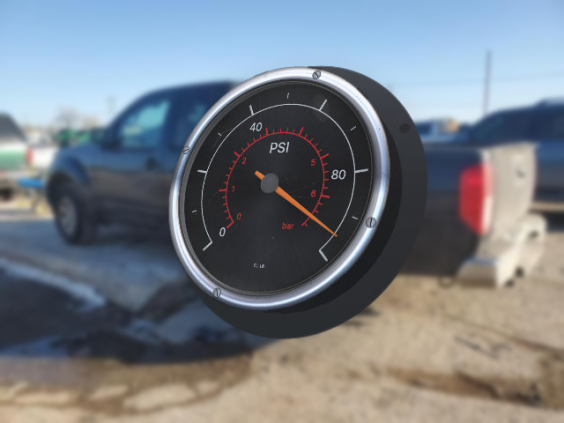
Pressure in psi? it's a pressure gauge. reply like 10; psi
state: 95; psi
